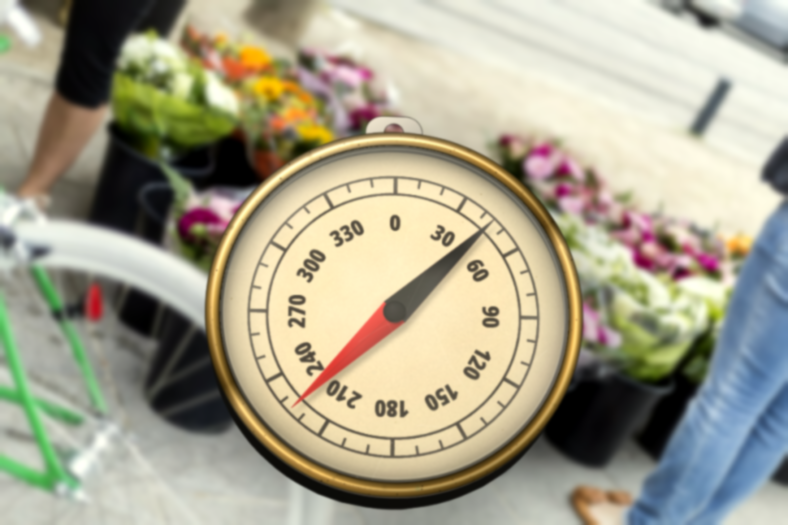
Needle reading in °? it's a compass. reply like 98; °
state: 225; °
